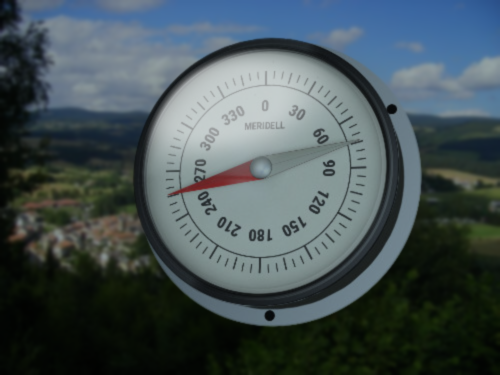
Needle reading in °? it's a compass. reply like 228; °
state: 255; °
